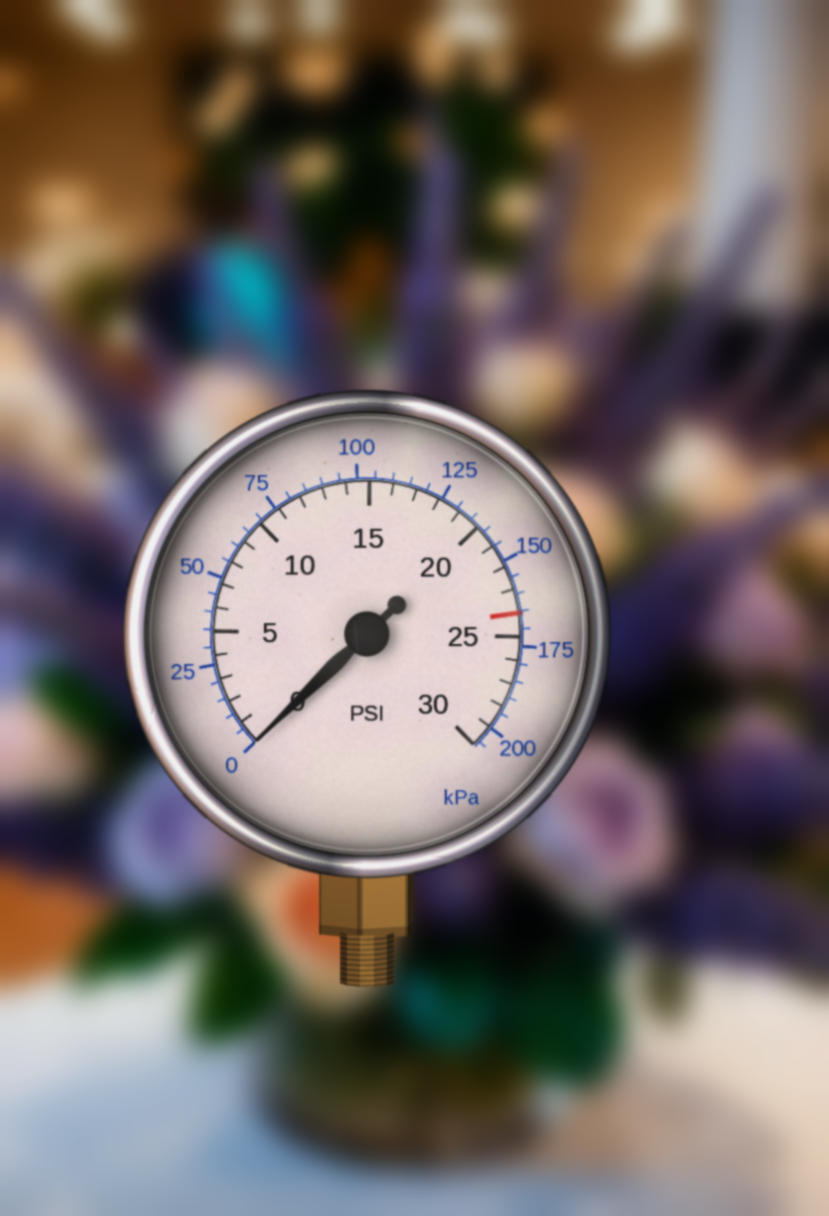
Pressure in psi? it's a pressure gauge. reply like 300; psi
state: 0; psi
